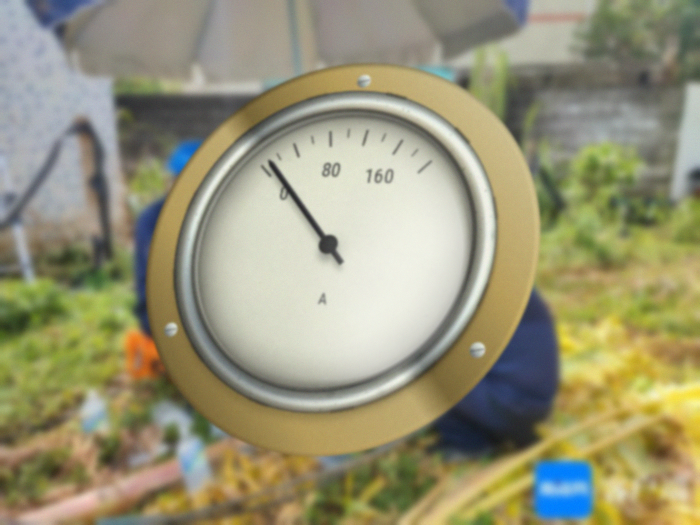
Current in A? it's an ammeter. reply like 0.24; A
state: 10; A
